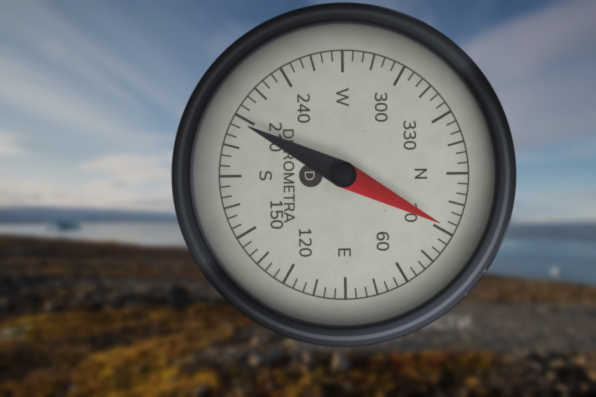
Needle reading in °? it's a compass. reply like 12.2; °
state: 27.5; °
